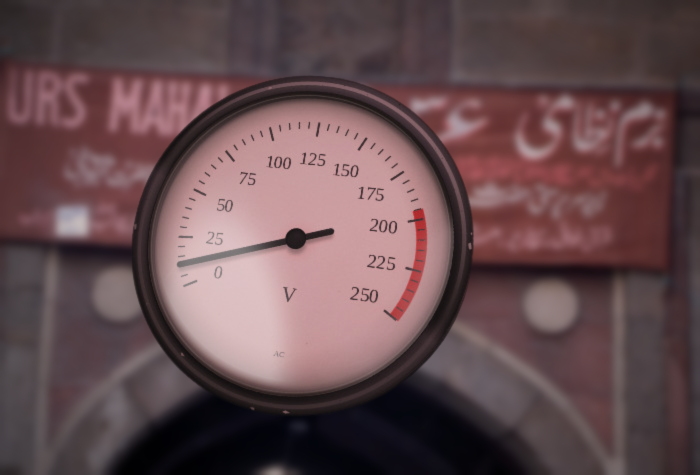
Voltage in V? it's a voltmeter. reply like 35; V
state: 10; V
